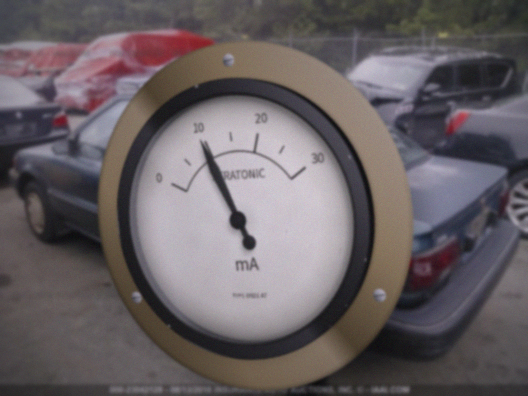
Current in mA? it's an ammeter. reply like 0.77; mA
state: 10; mA
